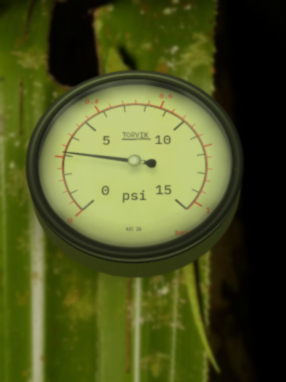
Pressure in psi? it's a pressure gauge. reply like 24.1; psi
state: 3; psi
